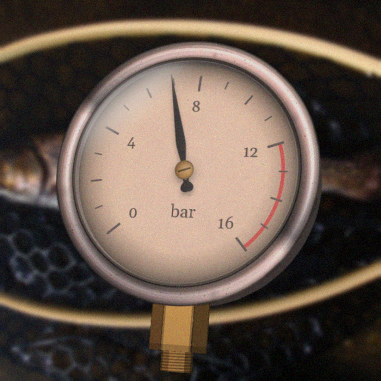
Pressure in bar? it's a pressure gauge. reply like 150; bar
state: 7; bar
